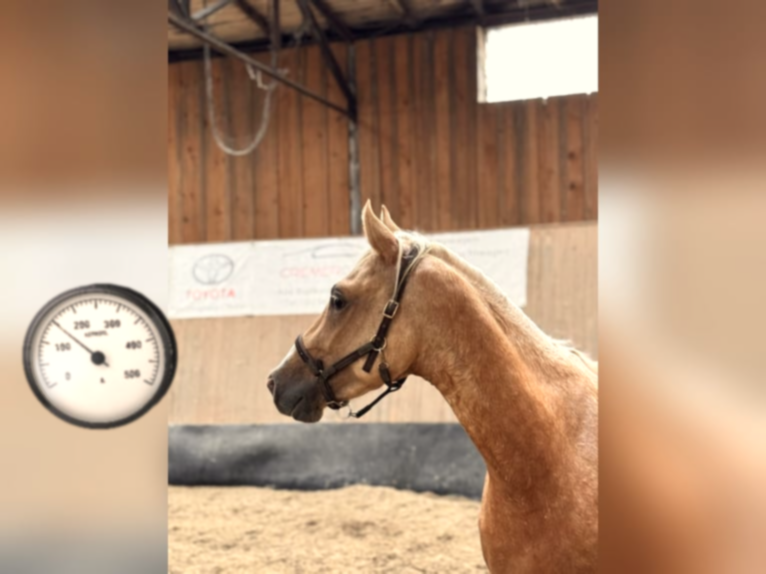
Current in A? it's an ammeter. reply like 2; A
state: 150; A
